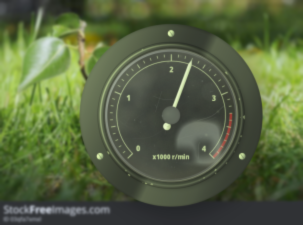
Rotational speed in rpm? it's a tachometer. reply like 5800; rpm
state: 2300; rpm
